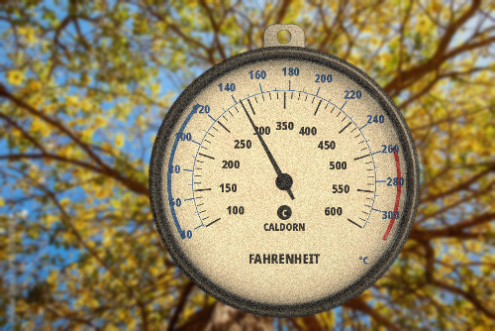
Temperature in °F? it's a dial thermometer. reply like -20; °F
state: 290; °F
